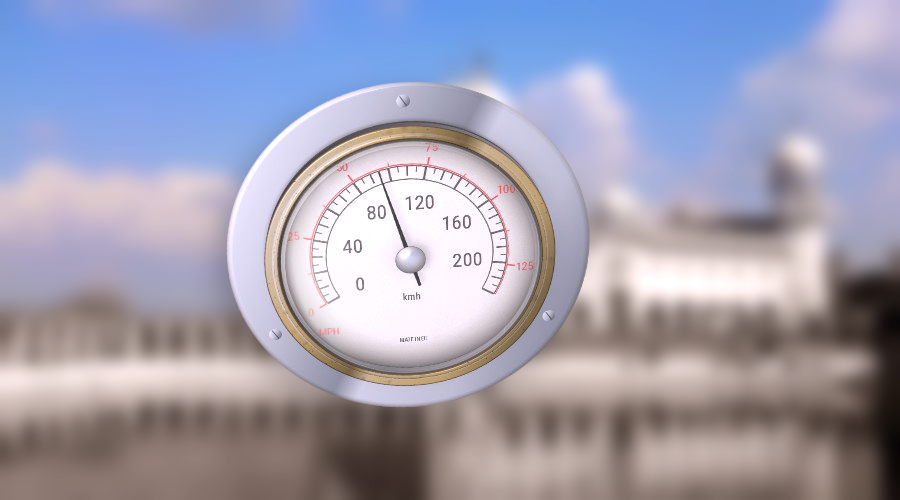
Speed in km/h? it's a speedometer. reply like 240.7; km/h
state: 95; km/h
